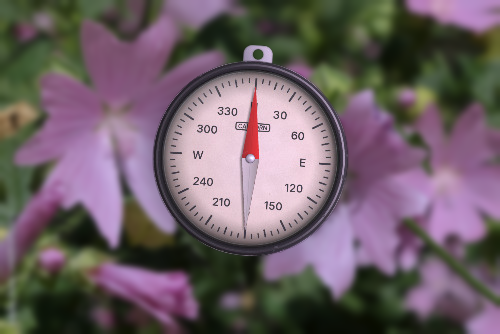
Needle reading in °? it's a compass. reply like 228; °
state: 0; °
